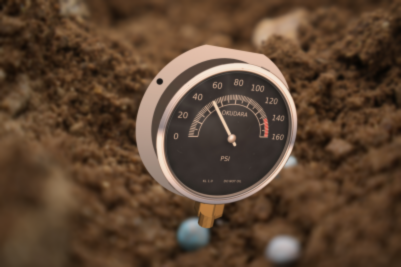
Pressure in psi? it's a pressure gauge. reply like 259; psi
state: 50; psi
